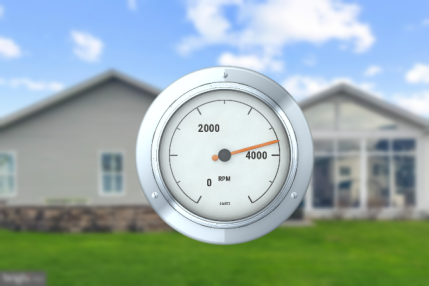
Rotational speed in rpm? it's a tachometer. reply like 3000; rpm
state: 3750; rpm
